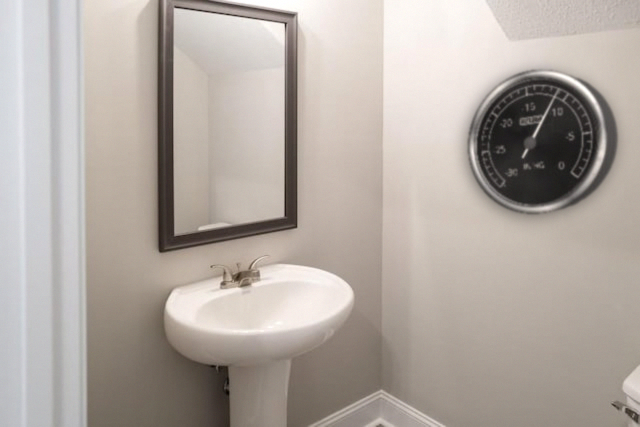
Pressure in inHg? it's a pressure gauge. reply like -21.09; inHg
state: -11; inHg
